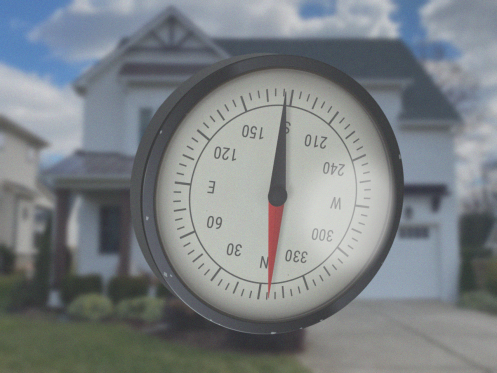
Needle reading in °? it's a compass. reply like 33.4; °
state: 355; °
